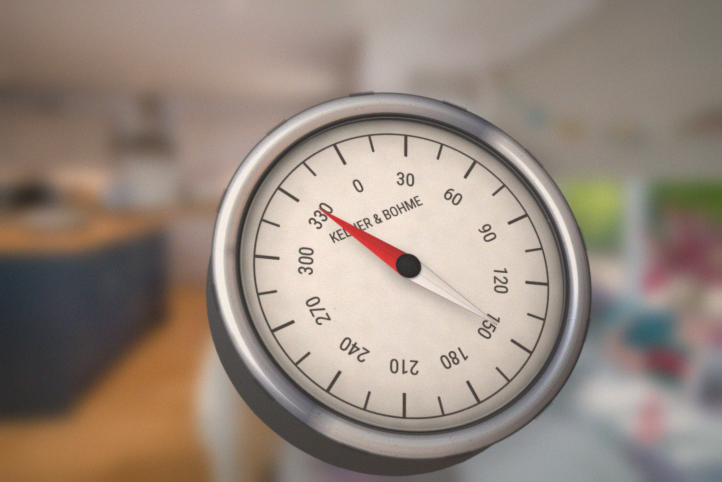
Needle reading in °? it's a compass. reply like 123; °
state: 330; °
